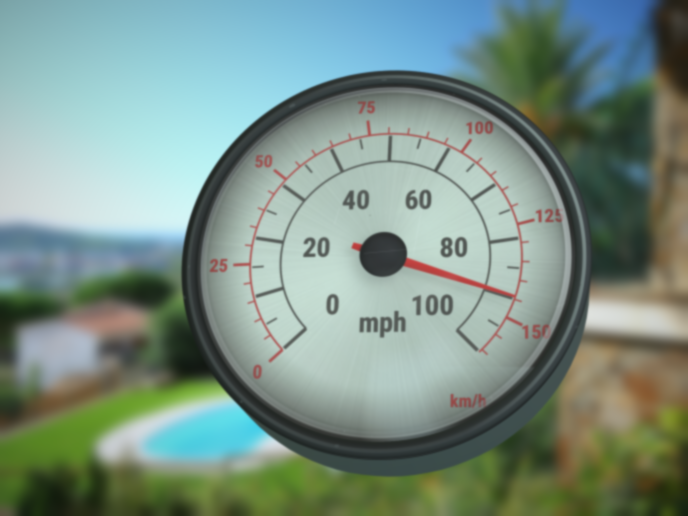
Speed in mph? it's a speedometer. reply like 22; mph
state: 90; mph
